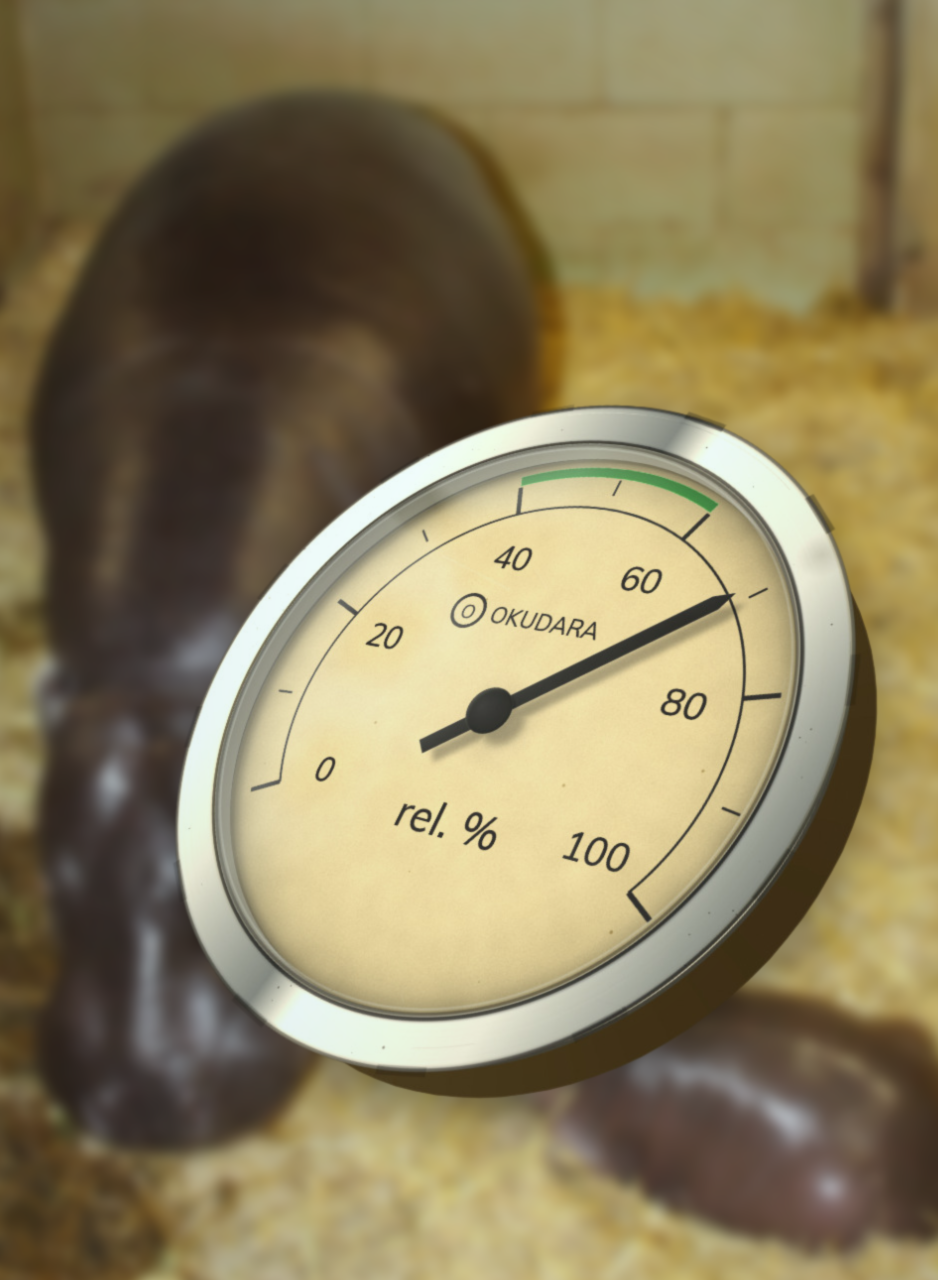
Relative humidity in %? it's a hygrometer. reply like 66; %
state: 70; %
